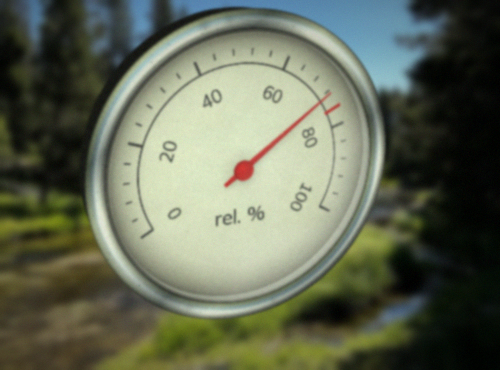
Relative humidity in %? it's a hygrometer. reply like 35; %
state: 72; %
